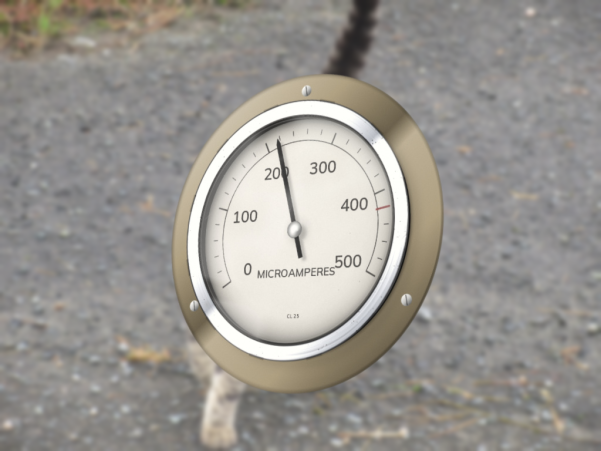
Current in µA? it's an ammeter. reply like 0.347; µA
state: 220; µA
